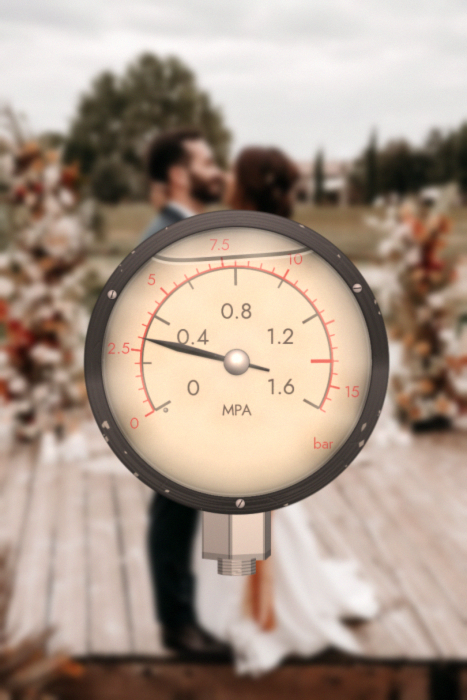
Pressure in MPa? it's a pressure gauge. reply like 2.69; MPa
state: 0.3; MPa
